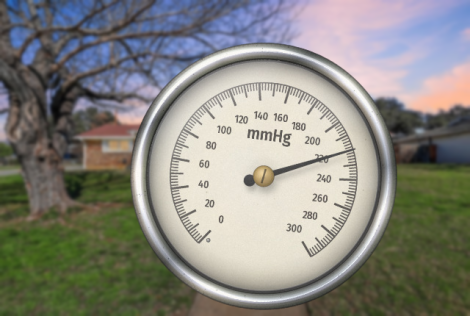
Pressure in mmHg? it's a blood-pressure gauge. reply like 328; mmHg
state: 220; mmHg
